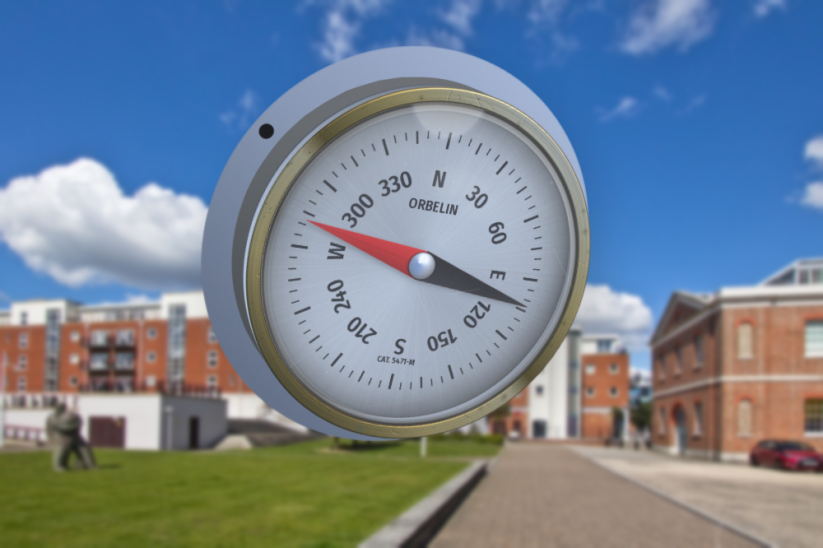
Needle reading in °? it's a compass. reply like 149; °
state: 282.5; °
